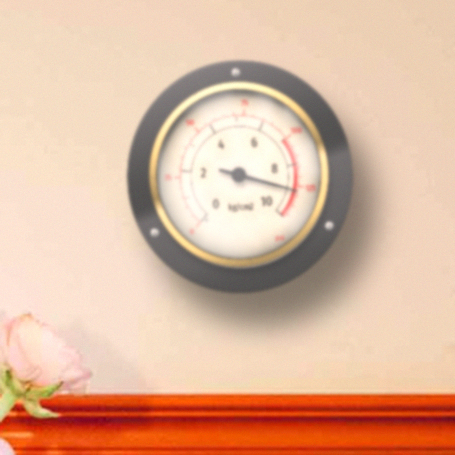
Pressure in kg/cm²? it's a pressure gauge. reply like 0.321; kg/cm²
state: 9; kg/cm²
